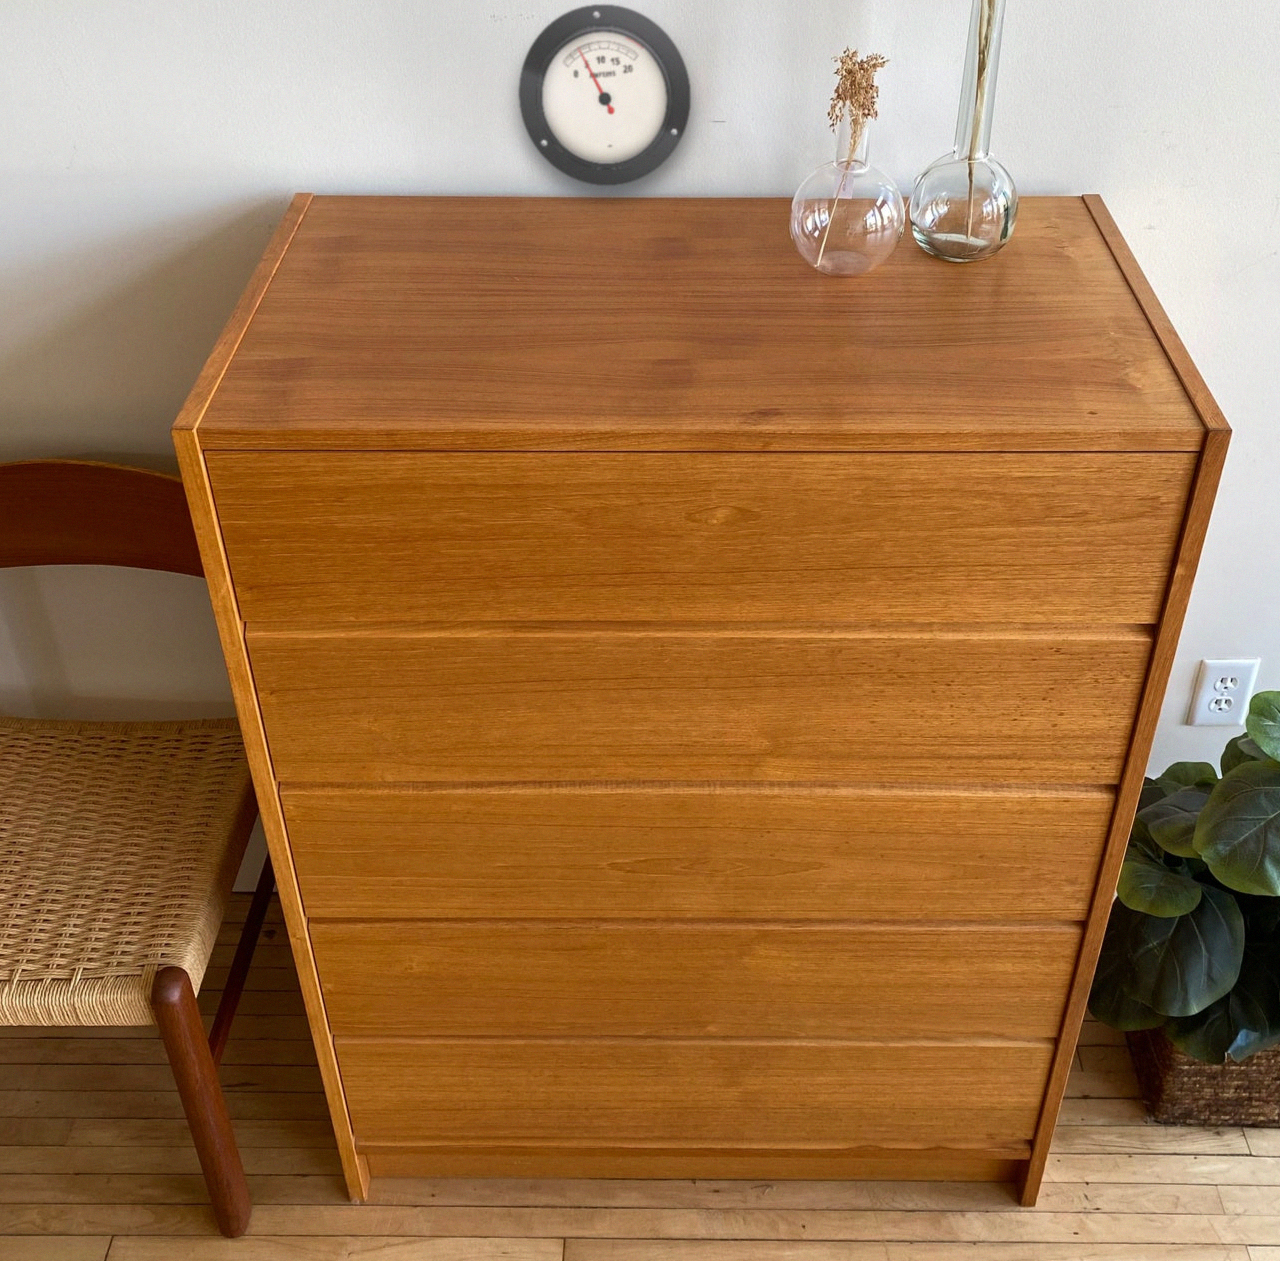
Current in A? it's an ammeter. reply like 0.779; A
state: 5; A
